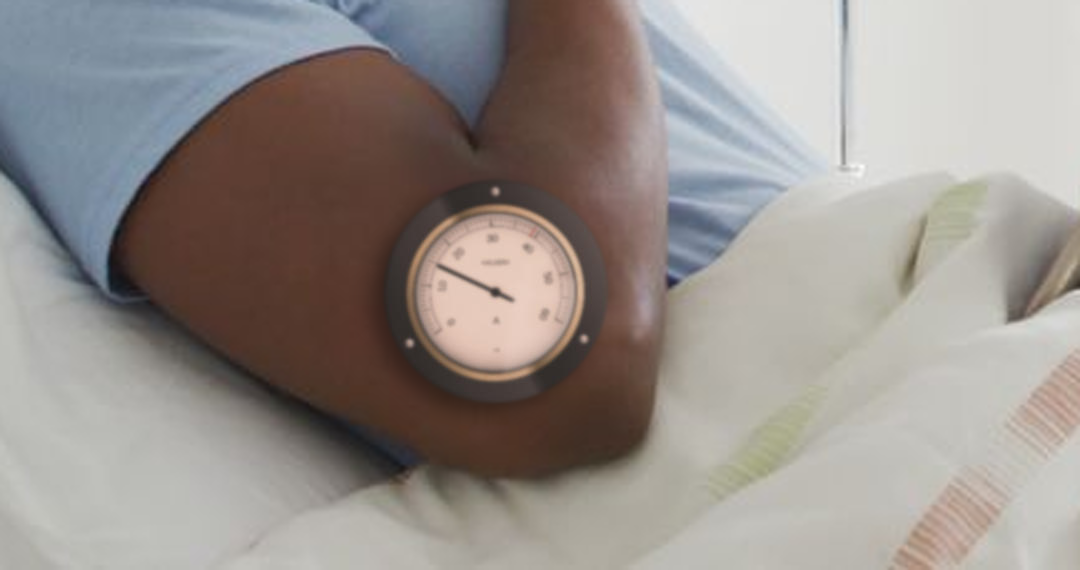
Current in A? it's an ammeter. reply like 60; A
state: 15; A
